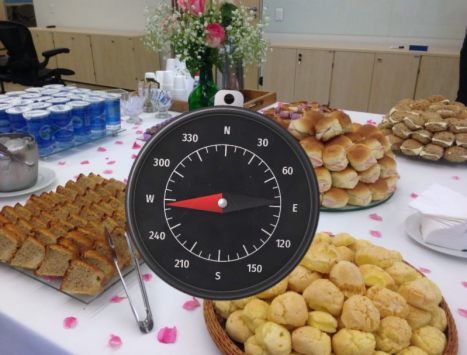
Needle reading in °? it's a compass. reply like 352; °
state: 265; °
